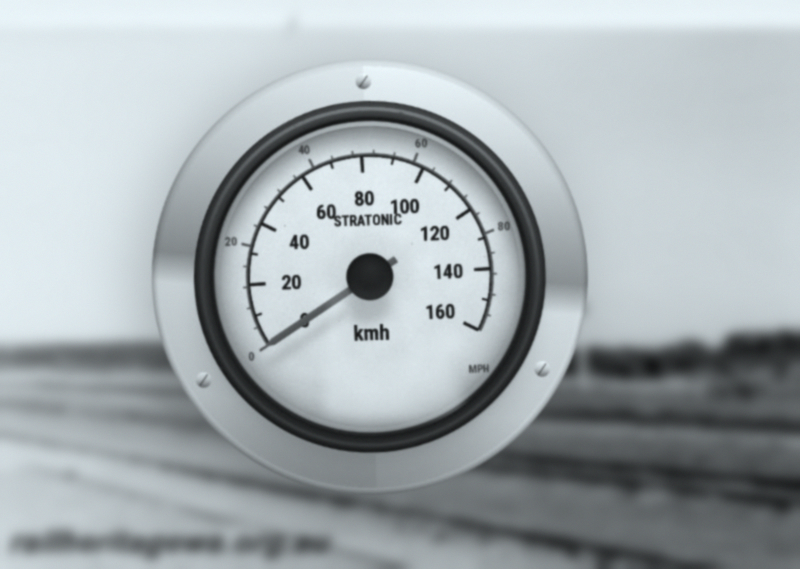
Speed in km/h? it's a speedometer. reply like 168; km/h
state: 0; km/h
